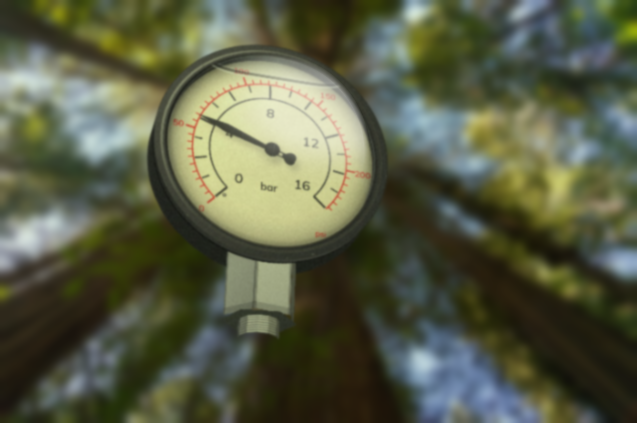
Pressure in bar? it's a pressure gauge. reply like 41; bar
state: 4; bar
